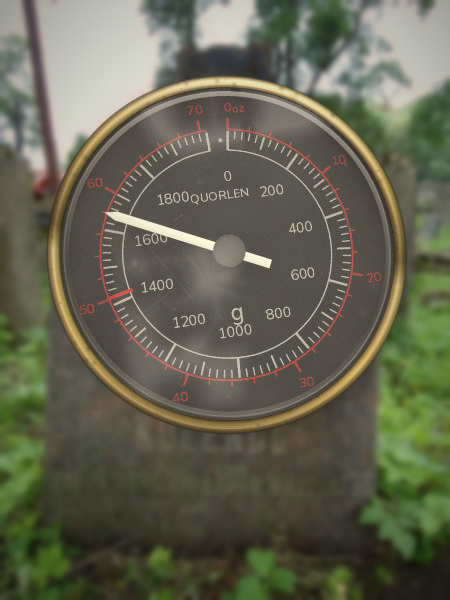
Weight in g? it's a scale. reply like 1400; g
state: 1640; g
